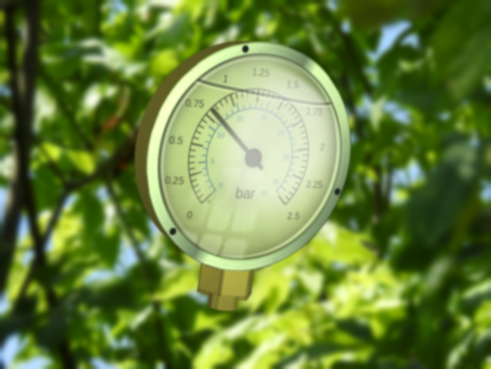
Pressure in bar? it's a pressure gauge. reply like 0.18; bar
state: 0.8; bar
